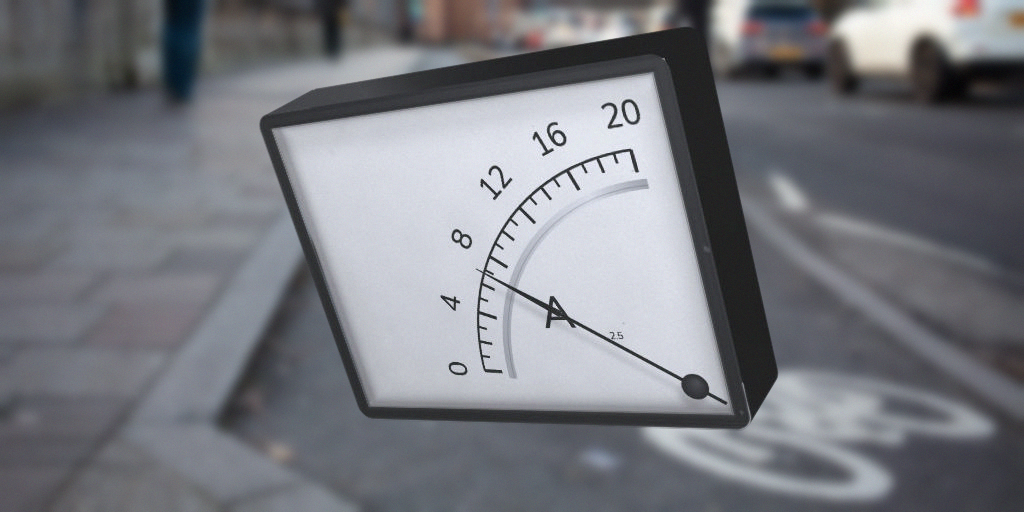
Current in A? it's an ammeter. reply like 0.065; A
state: 7; A
